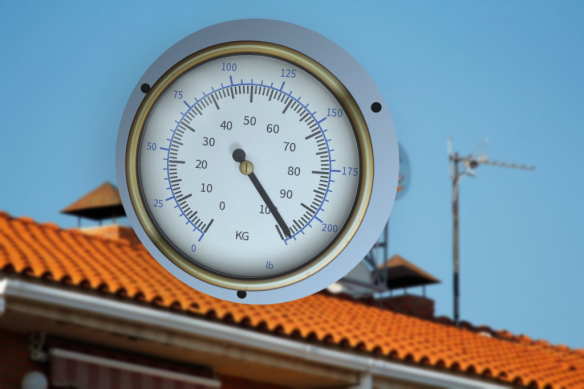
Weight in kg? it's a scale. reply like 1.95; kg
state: 98; kg
